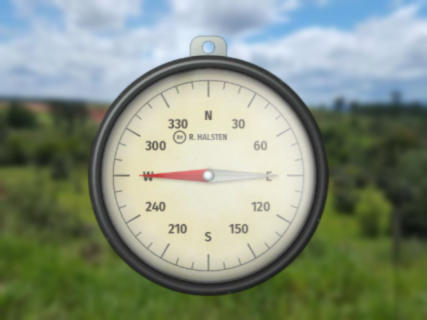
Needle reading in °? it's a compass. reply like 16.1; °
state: 270; °
